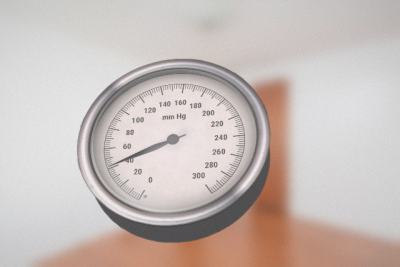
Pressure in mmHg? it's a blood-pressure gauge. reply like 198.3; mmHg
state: 40; mmHg
